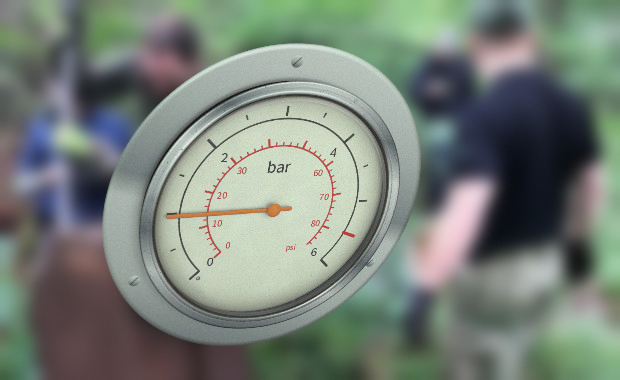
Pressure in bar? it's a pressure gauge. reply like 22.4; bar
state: 1; bar
